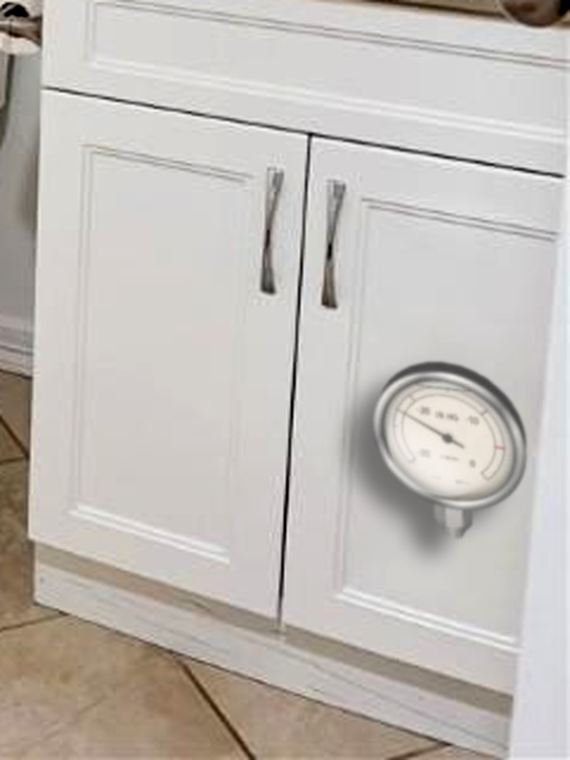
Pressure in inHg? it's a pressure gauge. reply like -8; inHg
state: -22.5; inHg
